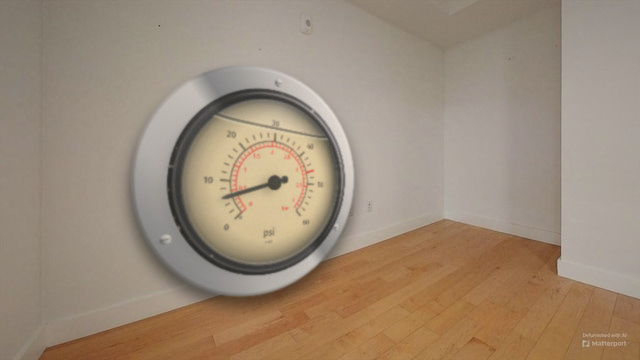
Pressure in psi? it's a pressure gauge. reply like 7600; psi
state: 6; psi
